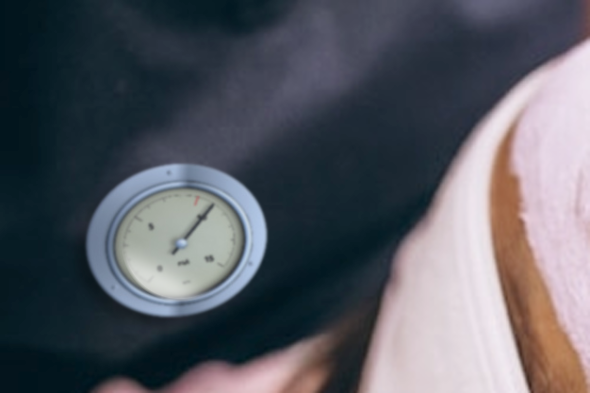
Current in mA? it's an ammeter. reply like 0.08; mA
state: 10; mA
